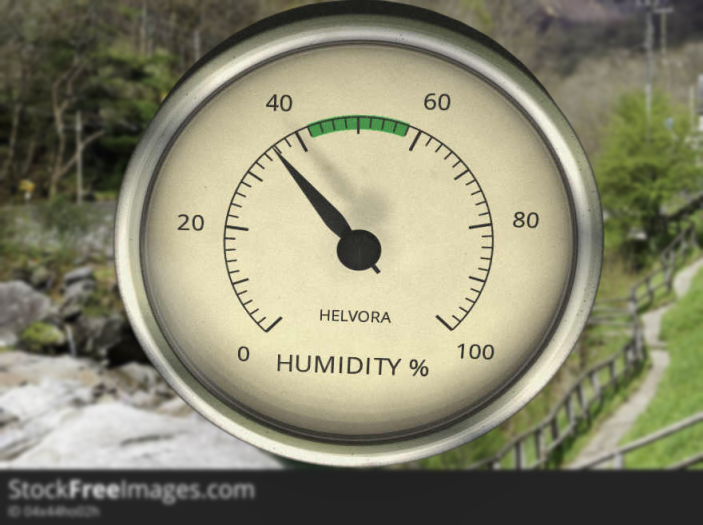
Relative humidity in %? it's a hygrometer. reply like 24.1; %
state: 36; %
